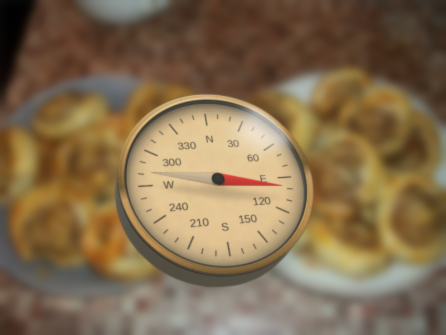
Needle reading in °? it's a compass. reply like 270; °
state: 100; °
